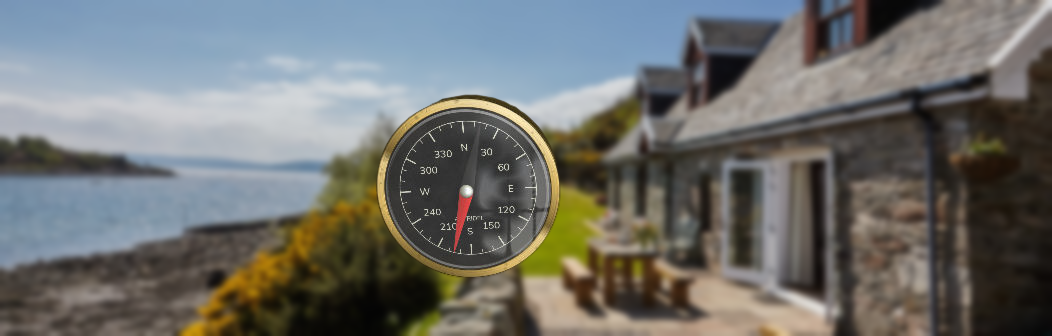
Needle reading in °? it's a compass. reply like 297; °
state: 195; °
